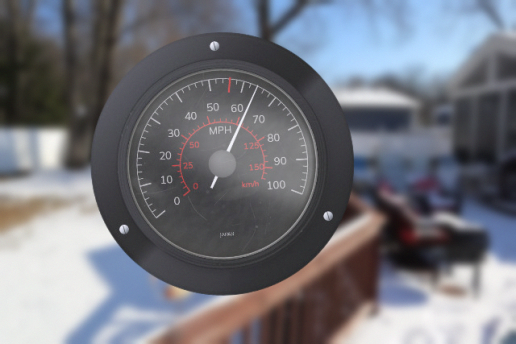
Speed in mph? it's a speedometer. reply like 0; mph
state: 64; mph
